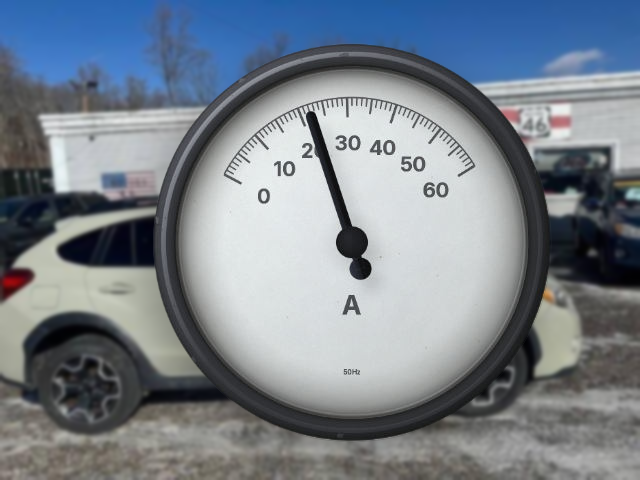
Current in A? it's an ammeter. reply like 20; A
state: 22; A
